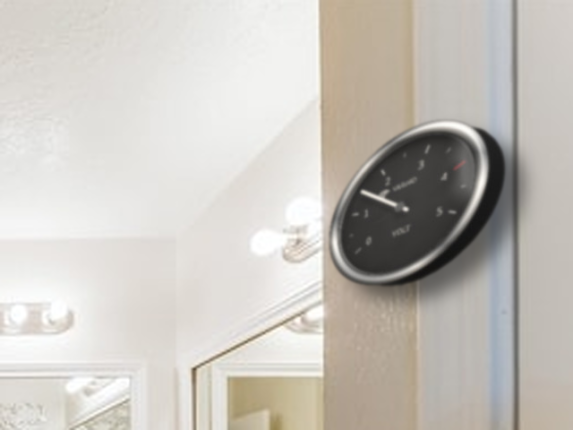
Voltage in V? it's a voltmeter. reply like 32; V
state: 1.5; V
